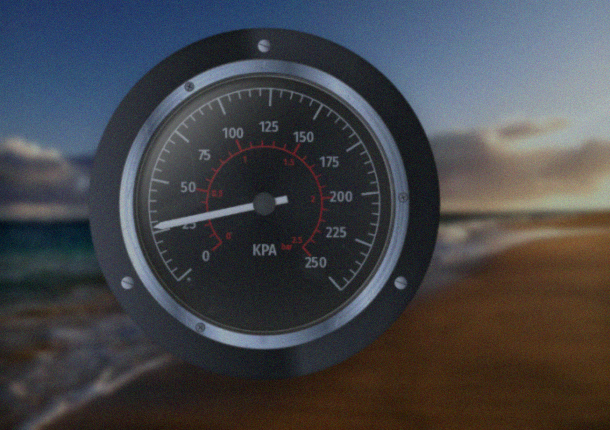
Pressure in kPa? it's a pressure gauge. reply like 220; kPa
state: 27.5; kPa
